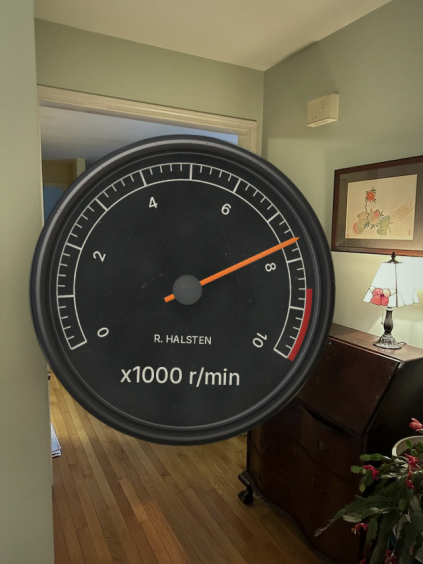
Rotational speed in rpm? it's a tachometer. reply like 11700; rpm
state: 7600; rpm
